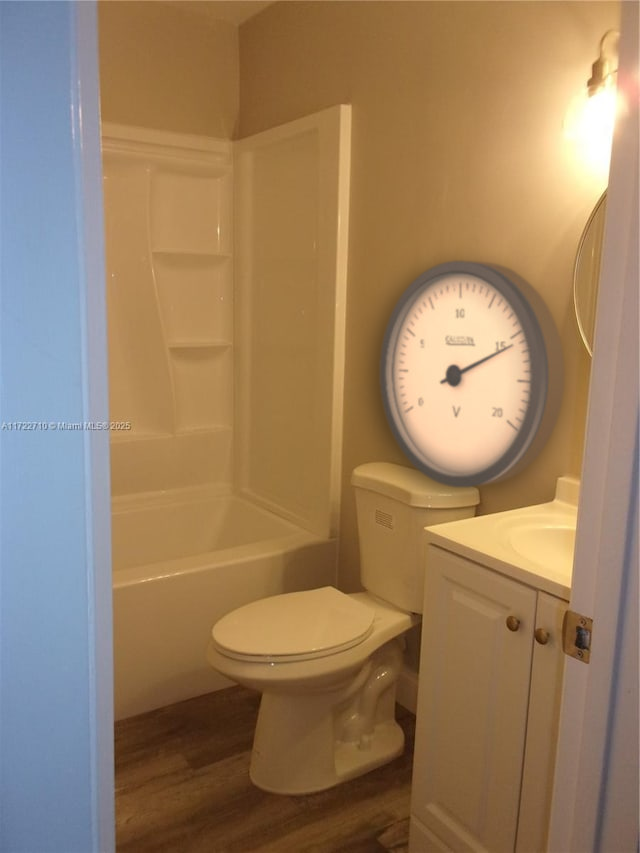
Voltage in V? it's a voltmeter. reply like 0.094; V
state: 15.5; V
